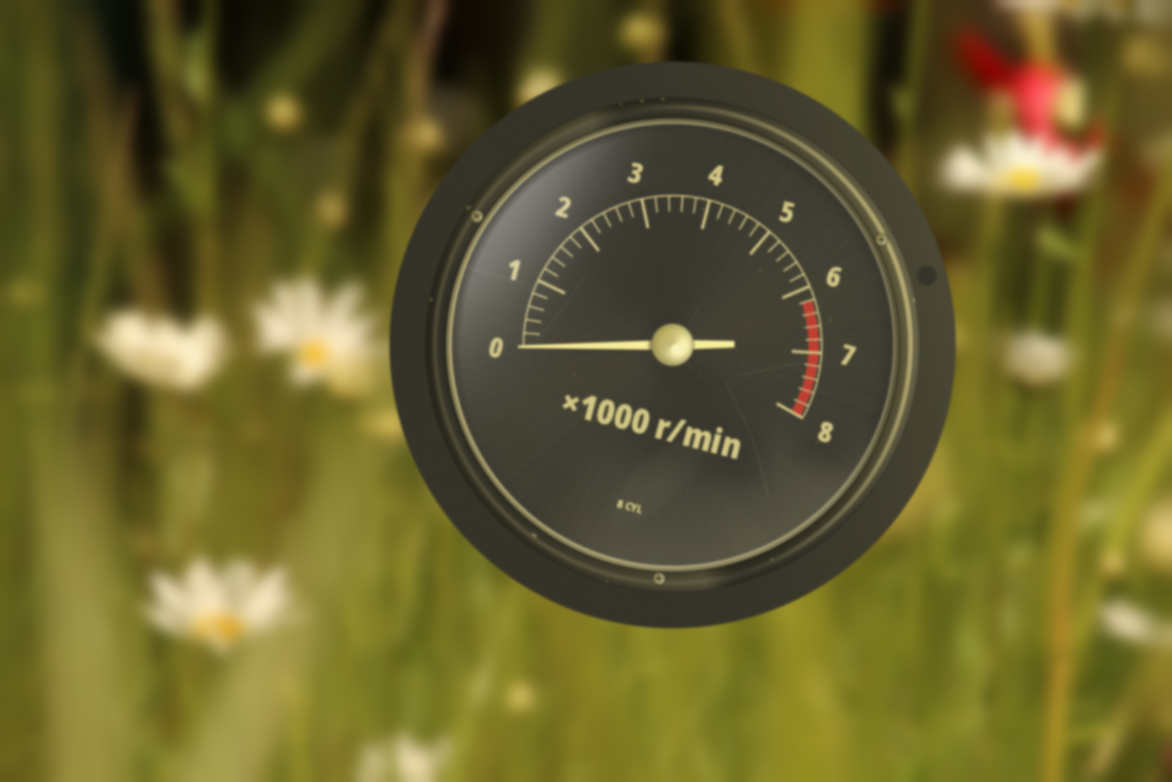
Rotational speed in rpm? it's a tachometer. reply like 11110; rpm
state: 0; rpm
